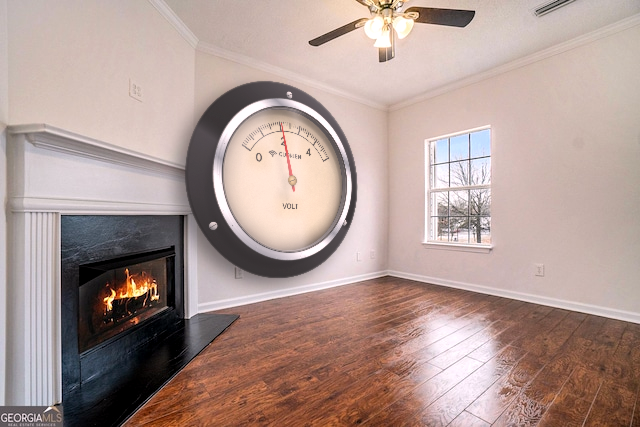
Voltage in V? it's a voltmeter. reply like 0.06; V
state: 2; V
